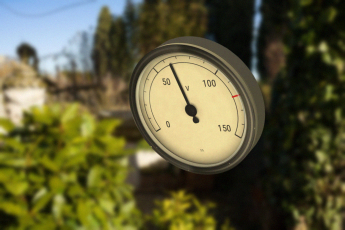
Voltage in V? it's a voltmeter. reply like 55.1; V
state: 65; V
